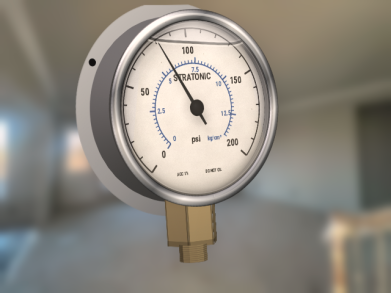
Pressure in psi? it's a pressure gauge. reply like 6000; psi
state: 80; psi
